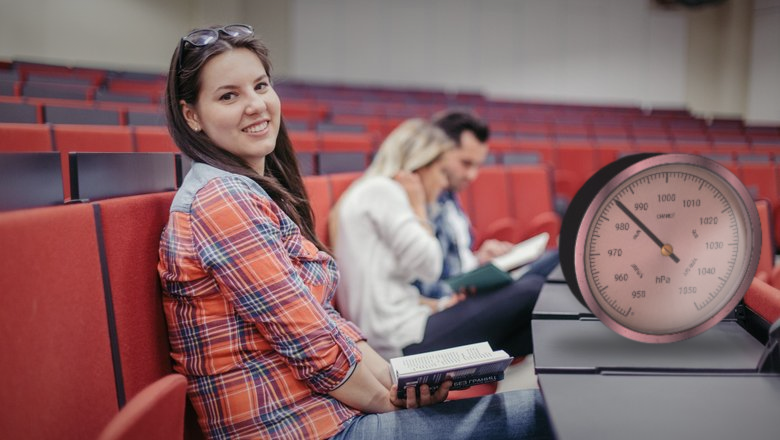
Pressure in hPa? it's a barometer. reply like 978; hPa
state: 985; hPa
